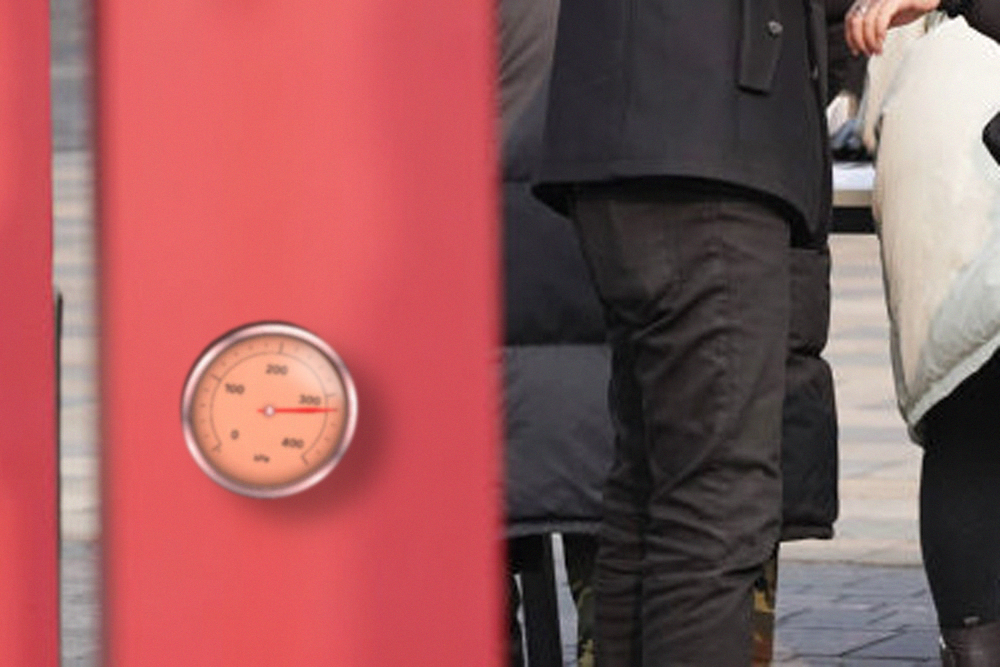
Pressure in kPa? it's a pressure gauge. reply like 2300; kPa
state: 320; kPa
